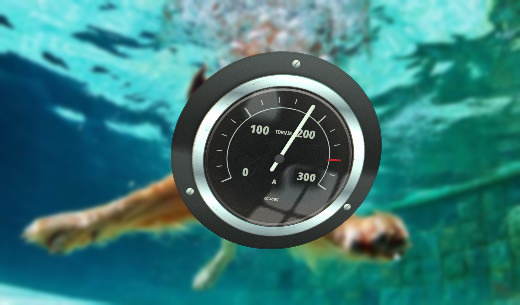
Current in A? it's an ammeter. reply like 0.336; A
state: 180; A
